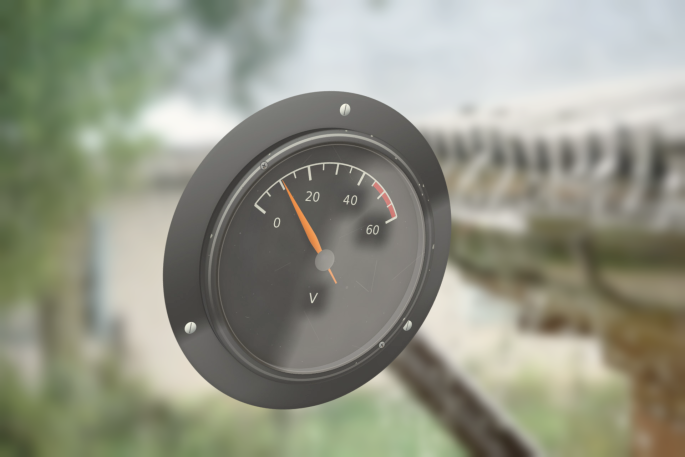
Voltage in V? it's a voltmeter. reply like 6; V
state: 10; V
